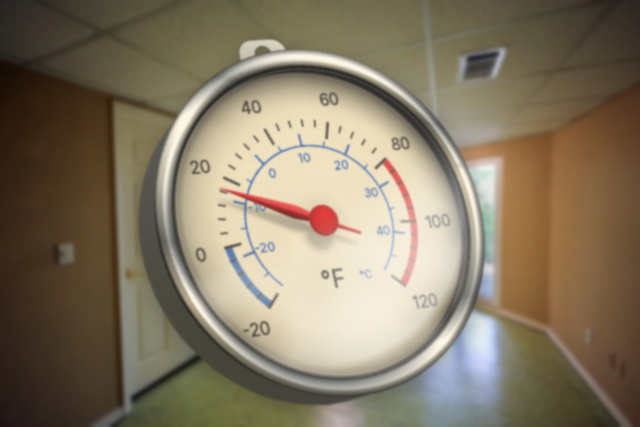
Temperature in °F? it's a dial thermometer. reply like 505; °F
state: 16; °F
